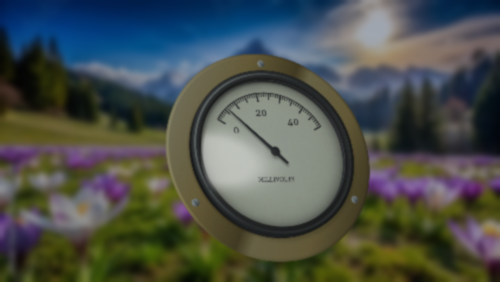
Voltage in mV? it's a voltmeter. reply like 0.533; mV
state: 5; mV
